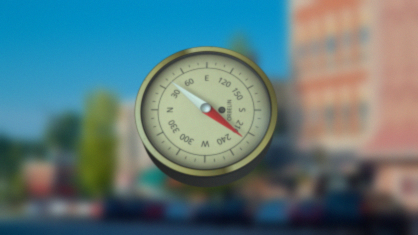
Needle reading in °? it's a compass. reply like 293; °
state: 220; °
